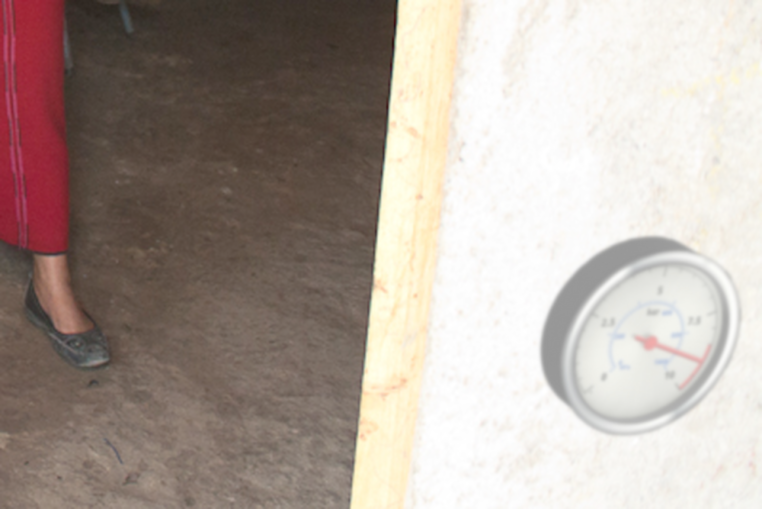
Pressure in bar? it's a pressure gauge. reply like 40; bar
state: 9; bar
